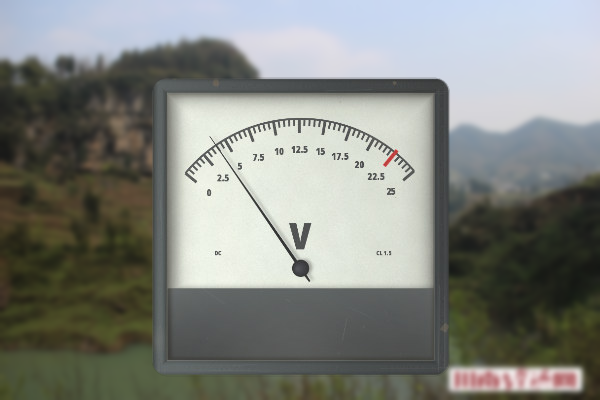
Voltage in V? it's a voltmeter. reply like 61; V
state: 4; V
